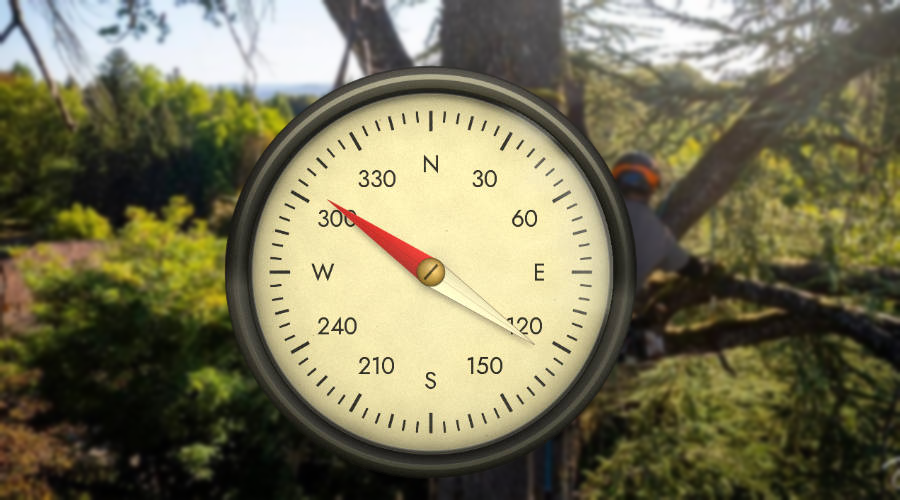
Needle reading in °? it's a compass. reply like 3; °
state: 305; °
